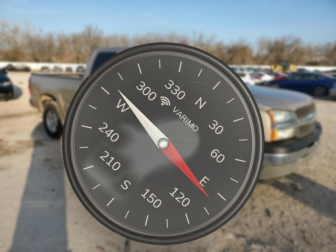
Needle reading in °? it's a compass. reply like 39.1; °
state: 97.5; °
